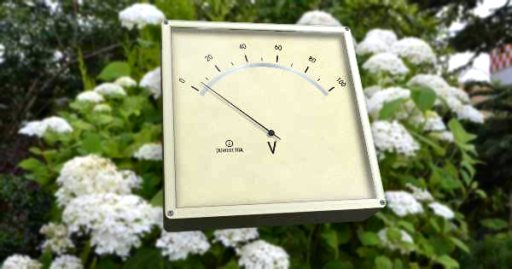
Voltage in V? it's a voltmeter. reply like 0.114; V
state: 5; V
